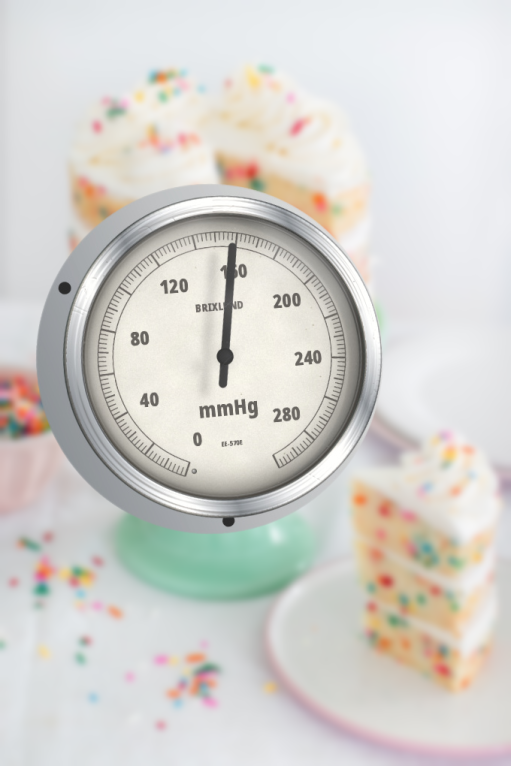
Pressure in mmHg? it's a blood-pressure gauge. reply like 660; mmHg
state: 158; mmHg
